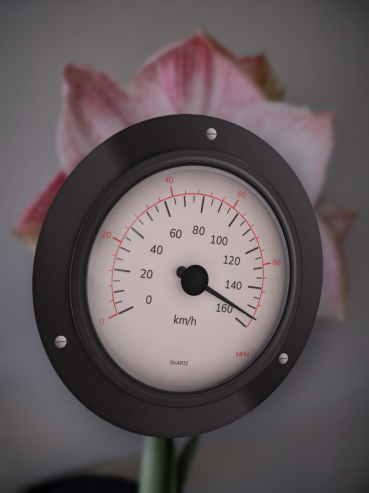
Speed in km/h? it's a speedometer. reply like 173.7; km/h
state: 155; km/h
